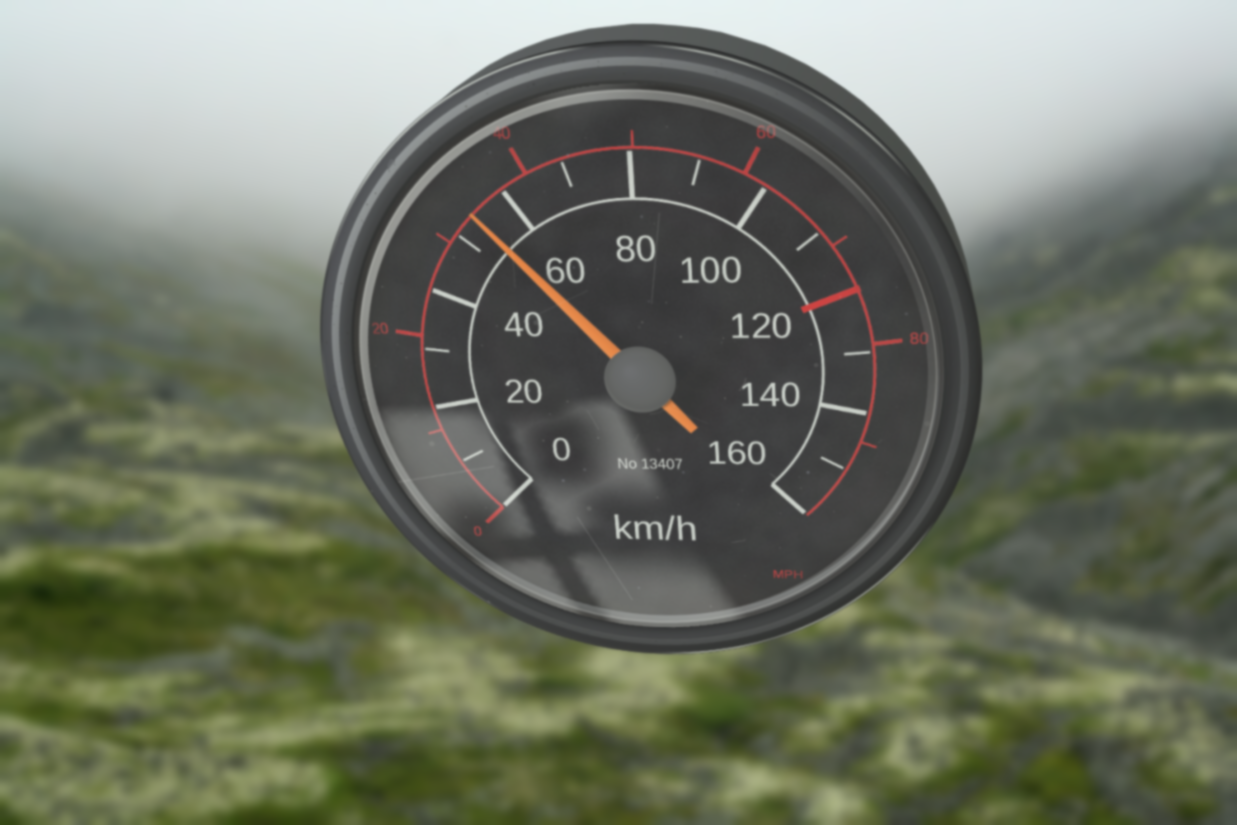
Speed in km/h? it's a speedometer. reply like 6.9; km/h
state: 55; km/h
